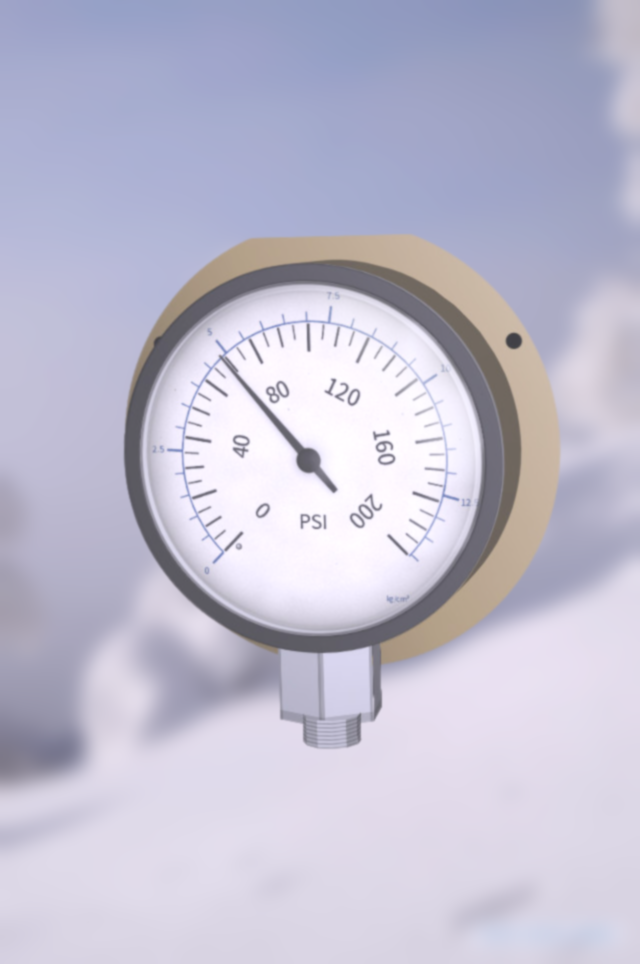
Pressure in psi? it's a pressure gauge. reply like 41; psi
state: 70; psi
